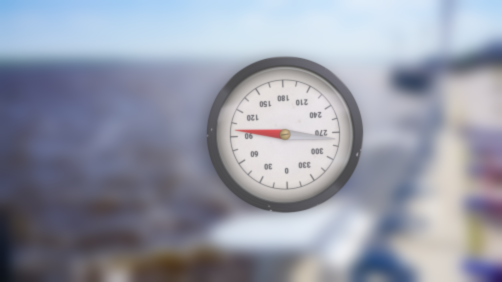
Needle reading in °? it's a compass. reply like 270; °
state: 97.5; °
